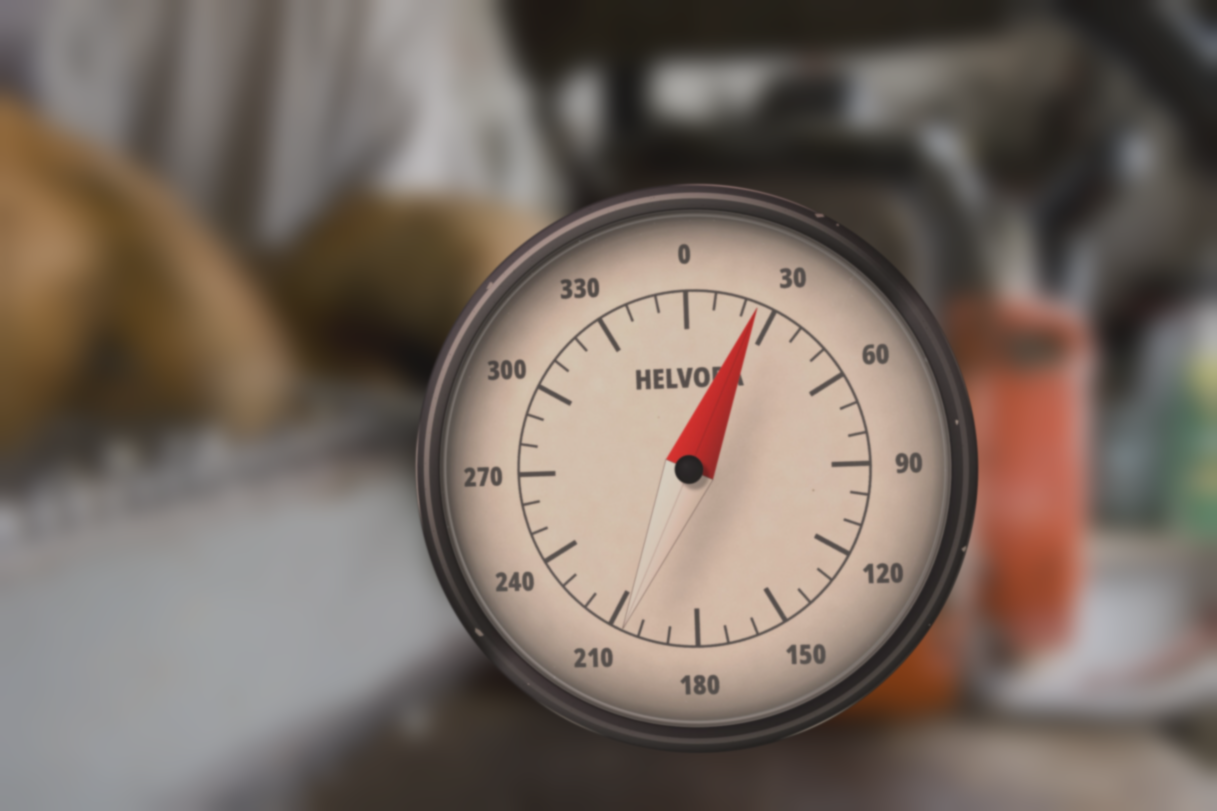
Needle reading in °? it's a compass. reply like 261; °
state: 25; °
